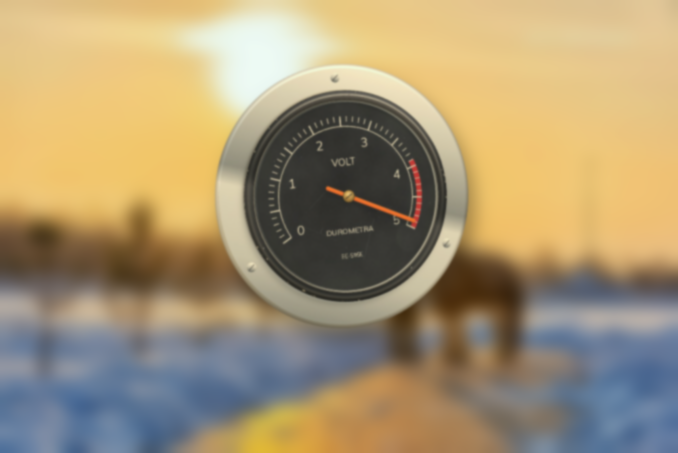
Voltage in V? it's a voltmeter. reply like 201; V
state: 4.9; V
